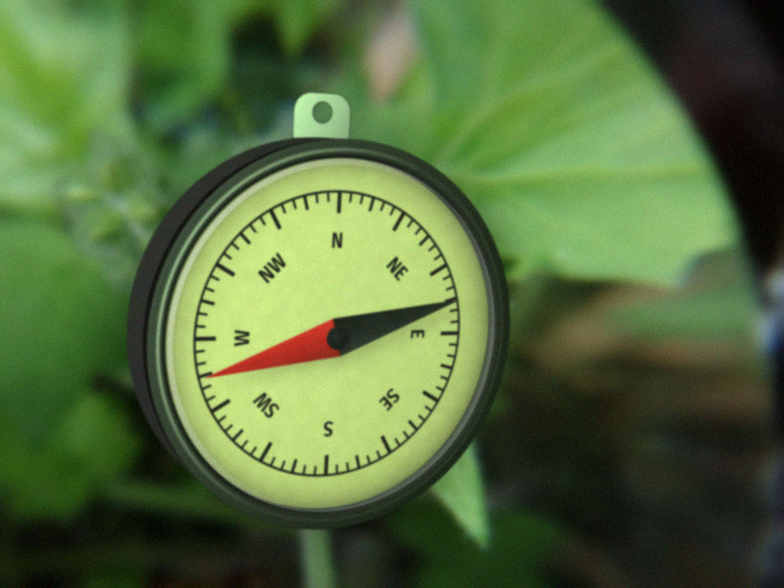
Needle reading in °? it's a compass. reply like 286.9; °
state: 255; °
